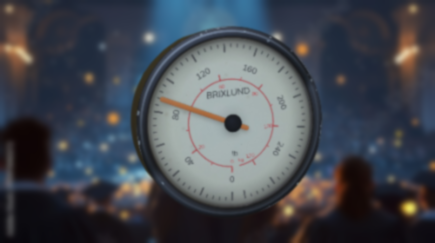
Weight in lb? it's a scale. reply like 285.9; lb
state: 88; lb
